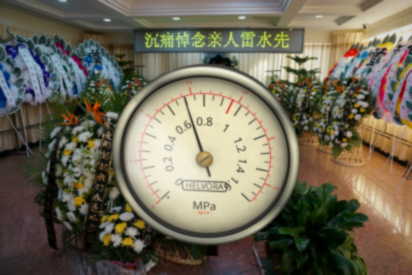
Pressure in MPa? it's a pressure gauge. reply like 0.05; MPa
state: 0.7; MPa
